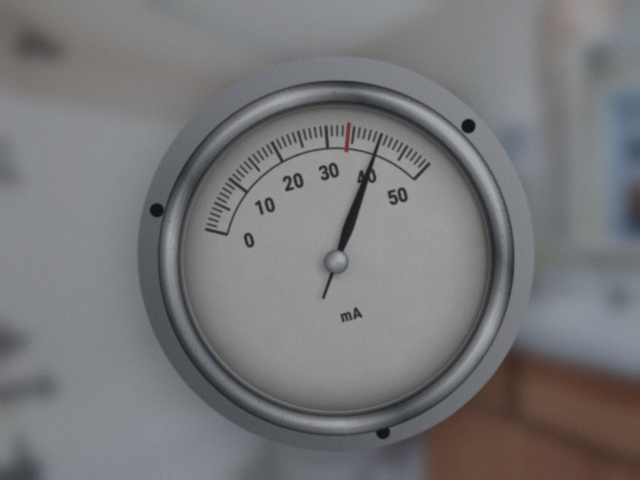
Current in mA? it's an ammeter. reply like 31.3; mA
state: 40; mA
